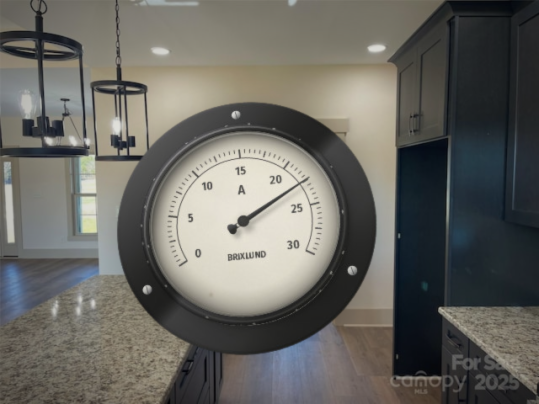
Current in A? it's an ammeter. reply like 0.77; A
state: 22.5; A
